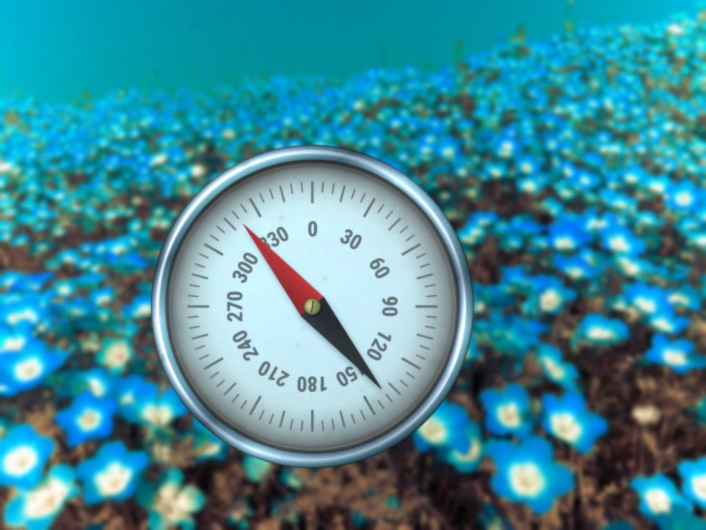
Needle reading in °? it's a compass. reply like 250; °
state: 320; °
